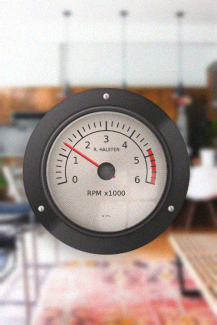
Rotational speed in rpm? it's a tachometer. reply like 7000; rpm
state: 1400; rpm
